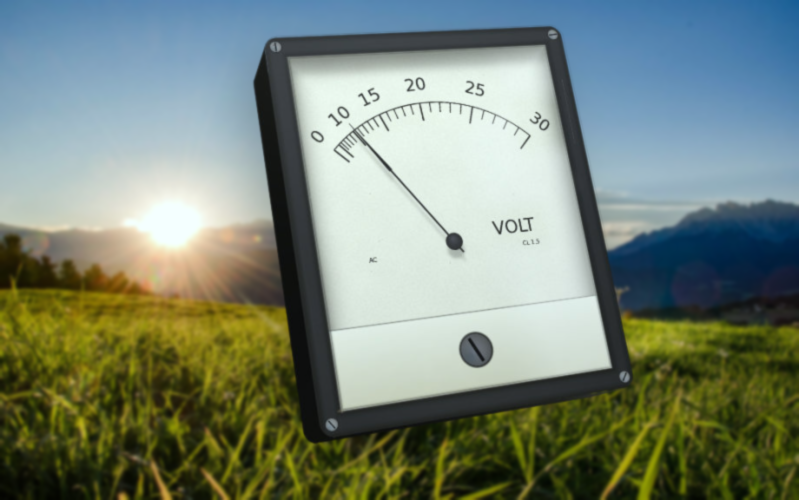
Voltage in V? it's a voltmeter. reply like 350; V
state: 10; V
